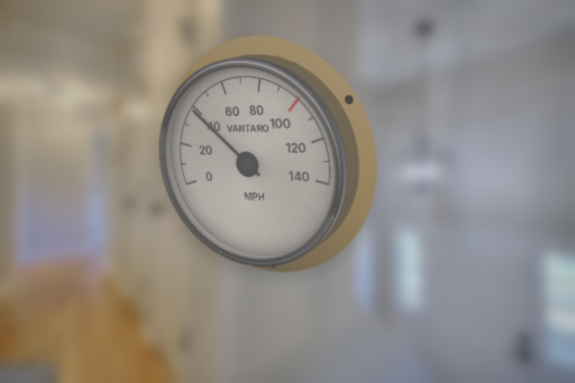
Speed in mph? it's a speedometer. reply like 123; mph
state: 40; mph
